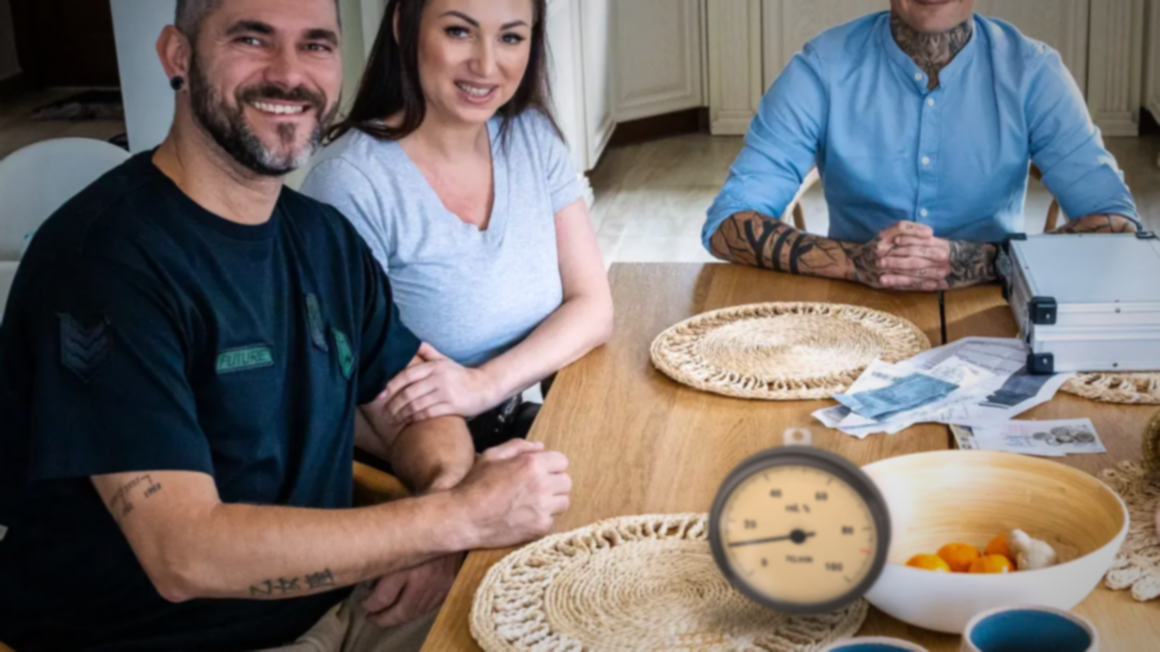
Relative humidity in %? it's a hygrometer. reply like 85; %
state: 12; %
